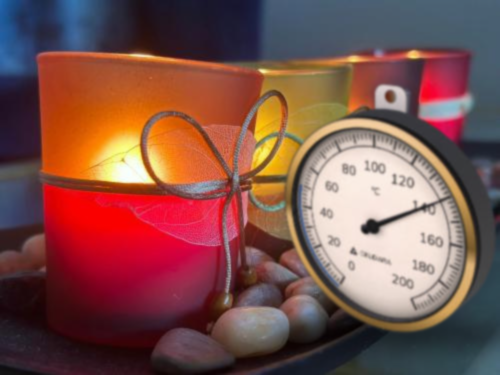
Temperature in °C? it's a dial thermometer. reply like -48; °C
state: 140; °C
